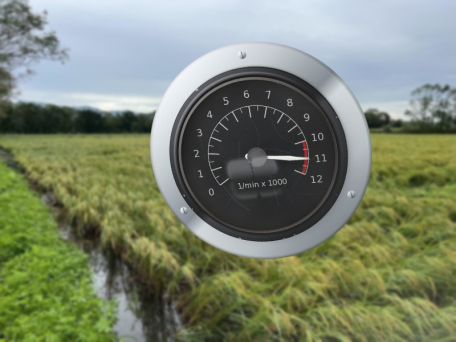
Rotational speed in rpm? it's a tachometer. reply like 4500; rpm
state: 11000; rpm
